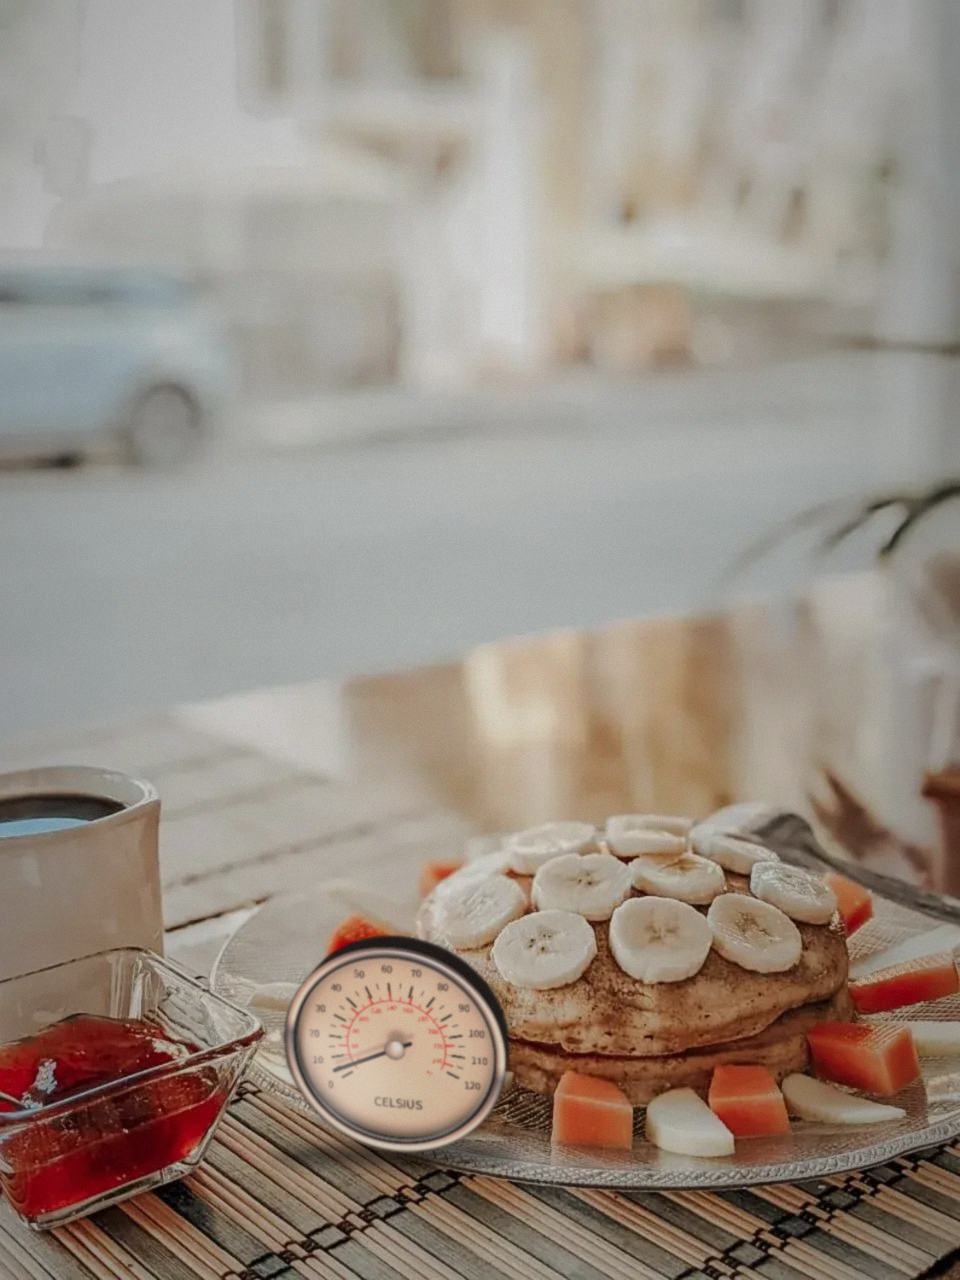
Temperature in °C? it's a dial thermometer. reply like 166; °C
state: 5; °C
